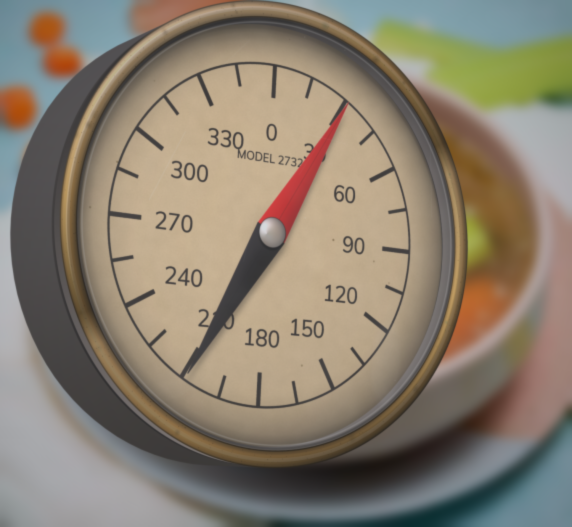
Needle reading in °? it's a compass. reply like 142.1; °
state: 30; °
